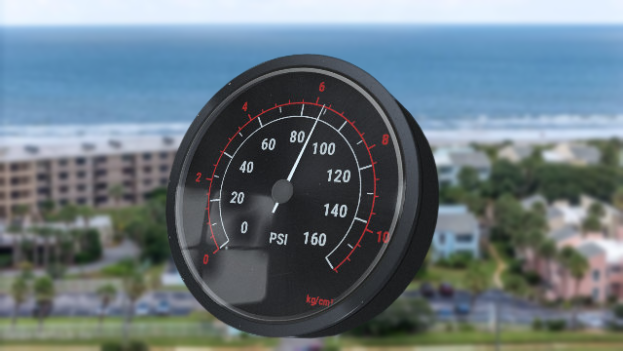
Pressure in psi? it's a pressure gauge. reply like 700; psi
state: 90; psi
